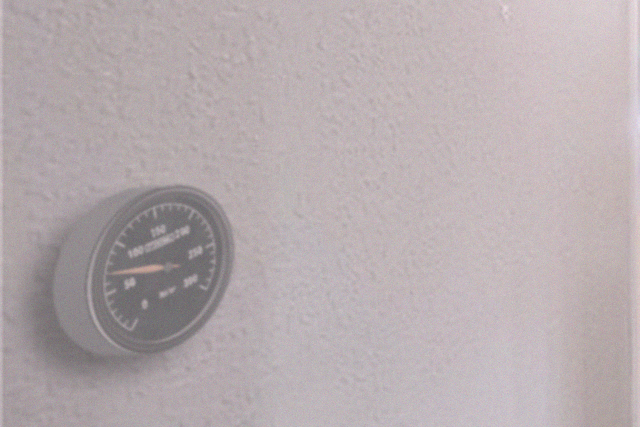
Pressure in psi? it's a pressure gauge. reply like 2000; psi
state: 70; psi
